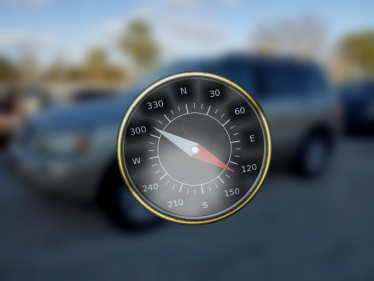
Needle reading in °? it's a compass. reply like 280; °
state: 130; °
